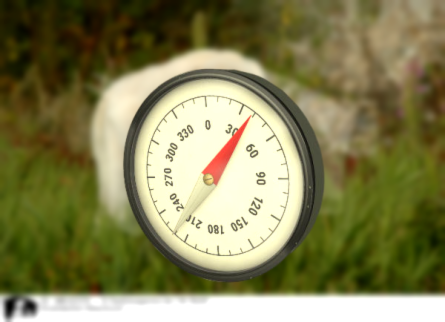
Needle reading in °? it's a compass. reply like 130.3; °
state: 40; °
